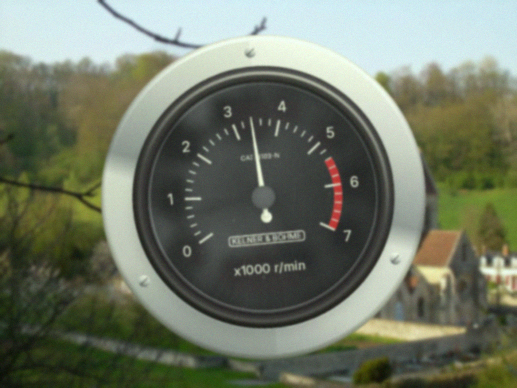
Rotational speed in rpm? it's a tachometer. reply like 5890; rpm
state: 3400; rpm
